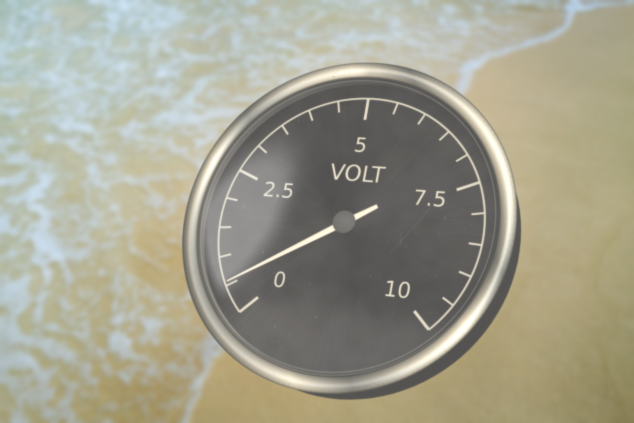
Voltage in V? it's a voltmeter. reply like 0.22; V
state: 0.5; V
